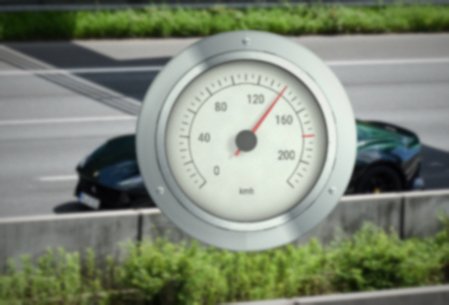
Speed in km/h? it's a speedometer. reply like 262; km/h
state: 140; km/h
